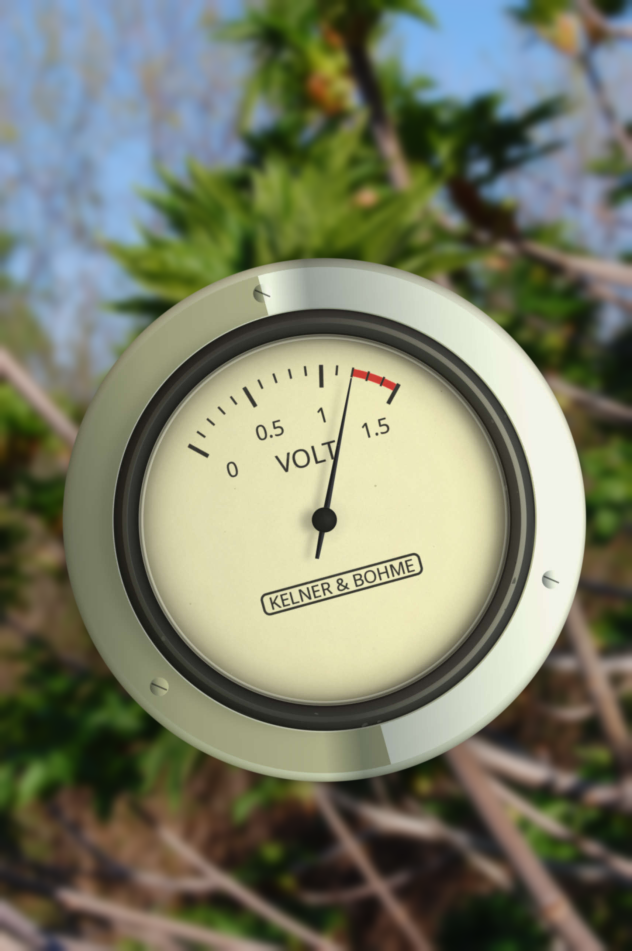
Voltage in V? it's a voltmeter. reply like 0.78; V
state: 1.2; V
